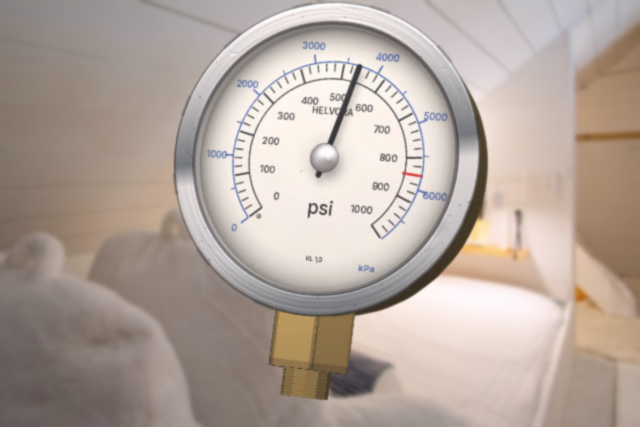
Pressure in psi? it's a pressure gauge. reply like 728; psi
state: 540; psi
